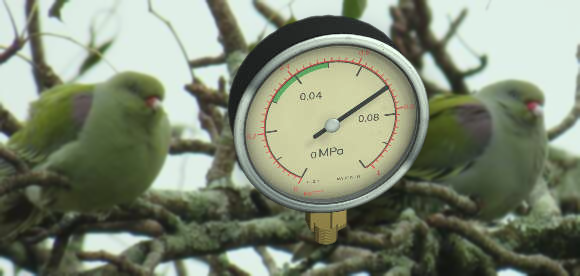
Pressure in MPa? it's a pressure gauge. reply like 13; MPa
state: 0.07; MPa
